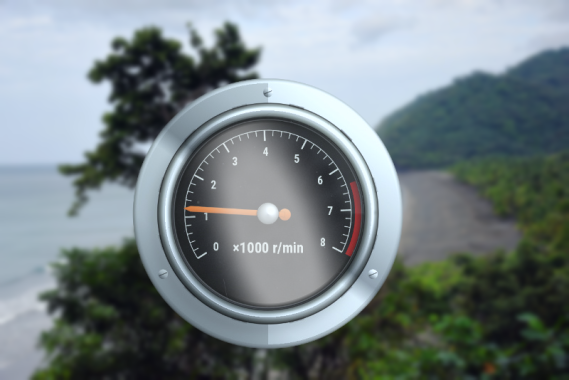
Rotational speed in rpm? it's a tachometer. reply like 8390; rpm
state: 1200; rpm
